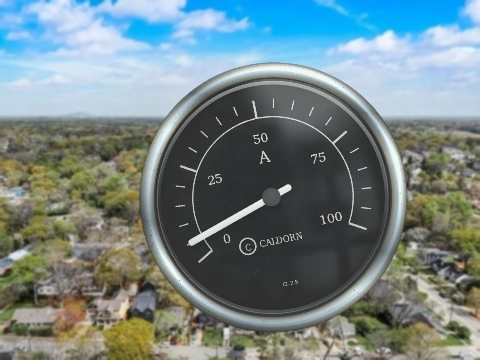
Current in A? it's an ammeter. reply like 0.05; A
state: 5; A
